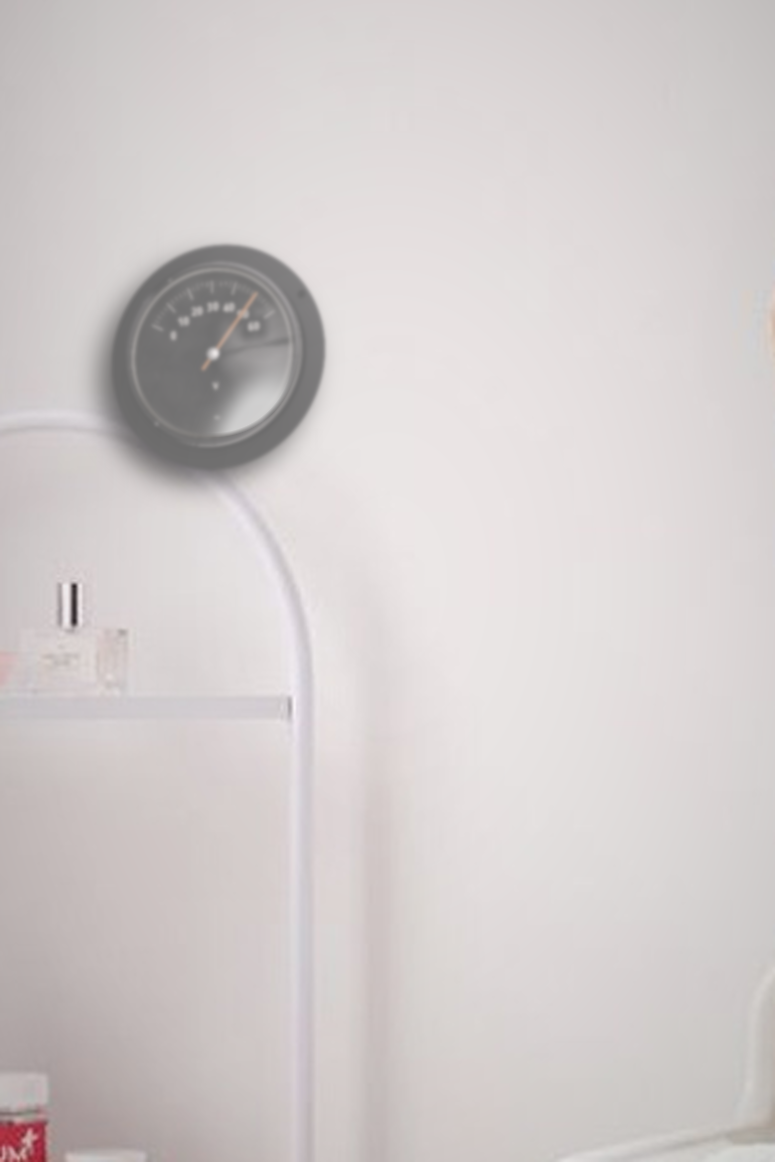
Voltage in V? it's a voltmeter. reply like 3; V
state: 50; V
